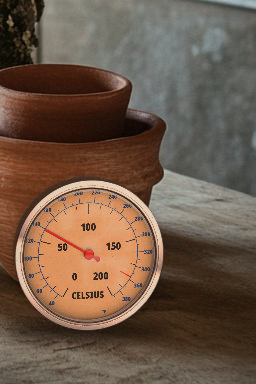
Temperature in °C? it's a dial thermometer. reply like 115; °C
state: 60; °C
